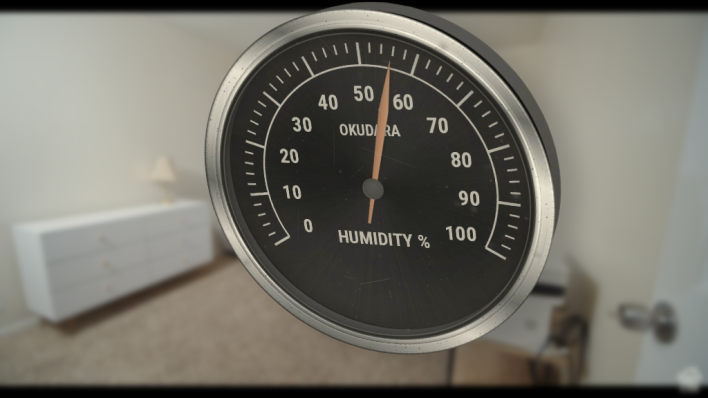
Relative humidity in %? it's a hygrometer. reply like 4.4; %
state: 56; %
